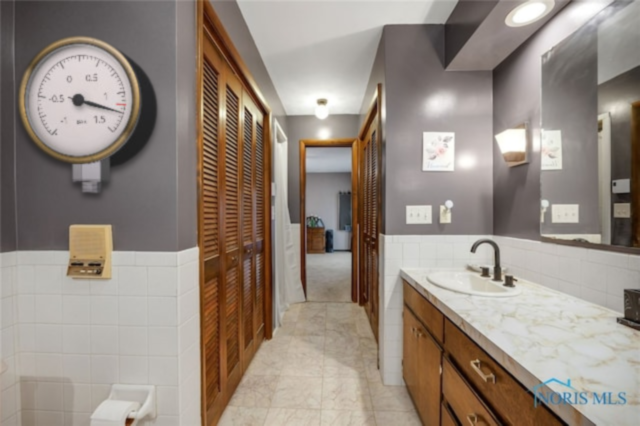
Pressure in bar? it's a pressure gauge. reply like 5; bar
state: 1.25; bar
